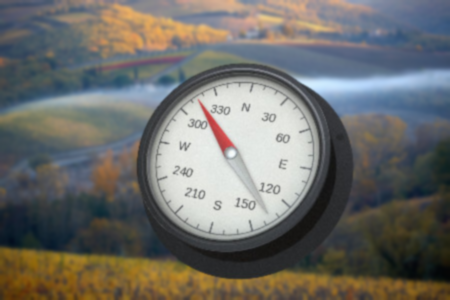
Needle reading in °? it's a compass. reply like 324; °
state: 315; °
